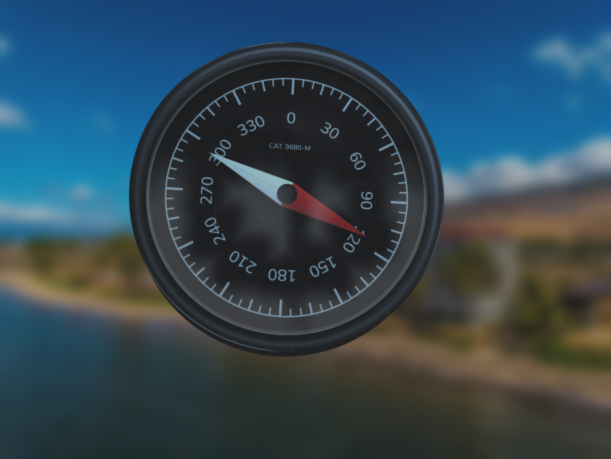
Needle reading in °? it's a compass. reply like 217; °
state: 115; °
